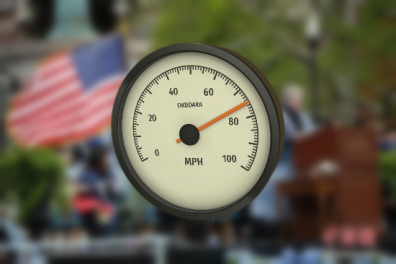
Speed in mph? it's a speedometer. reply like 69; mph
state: 75; mph
